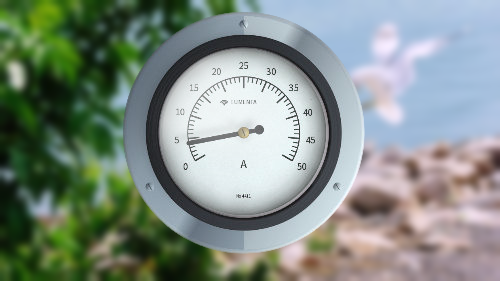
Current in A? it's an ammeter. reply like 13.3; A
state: 4; A
